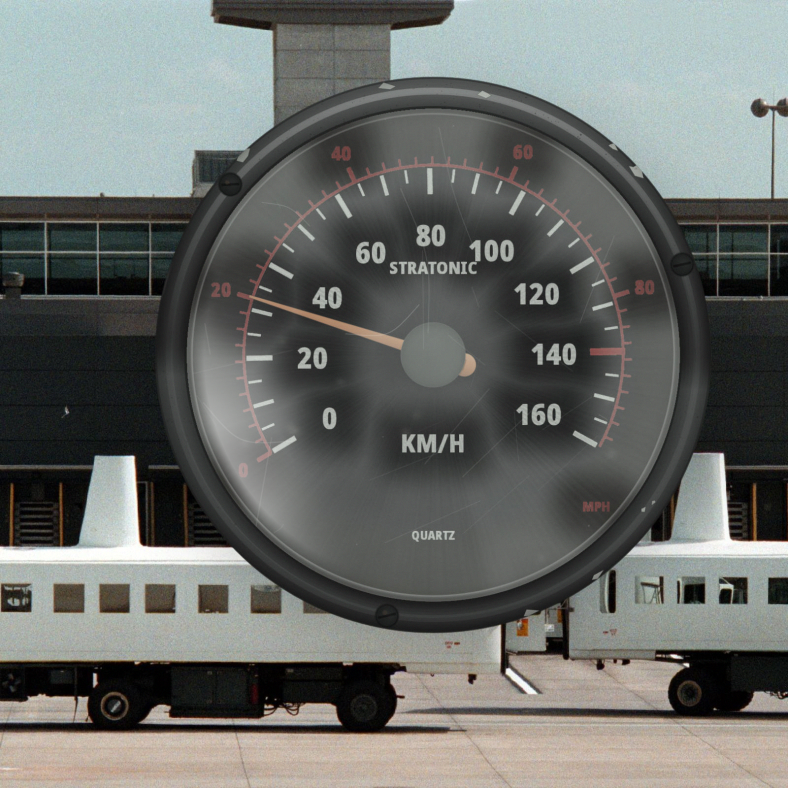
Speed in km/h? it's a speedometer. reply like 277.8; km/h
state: 32.5; km/h
